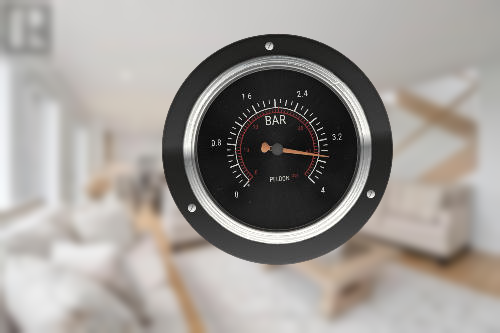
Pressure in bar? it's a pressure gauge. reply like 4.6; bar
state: 3.5; bar
